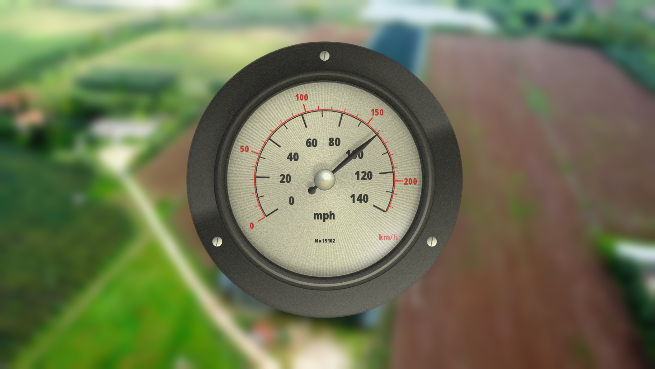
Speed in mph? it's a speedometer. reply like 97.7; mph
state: 100; mph
